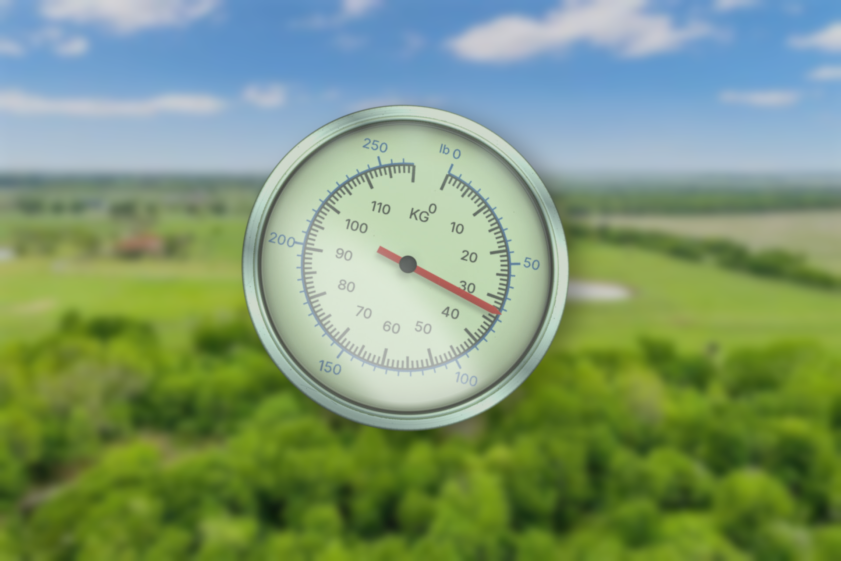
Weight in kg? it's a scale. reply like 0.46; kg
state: 33; kg
